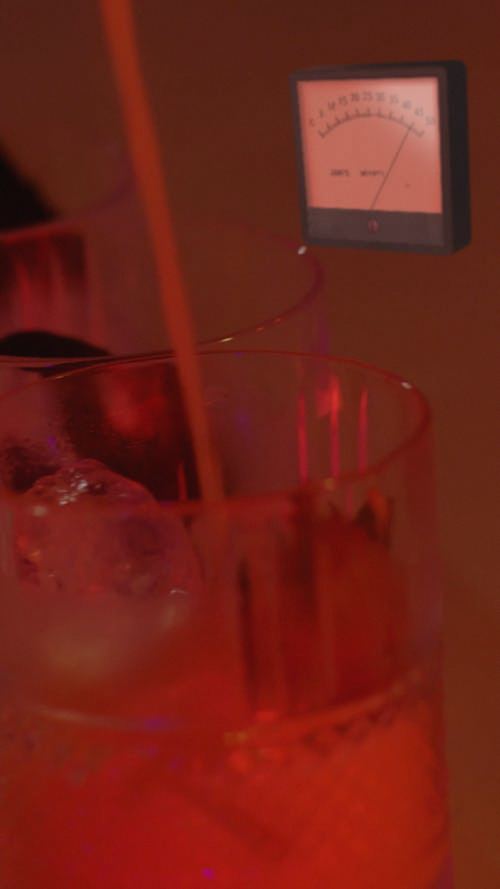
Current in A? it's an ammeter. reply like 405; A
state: 45; A
